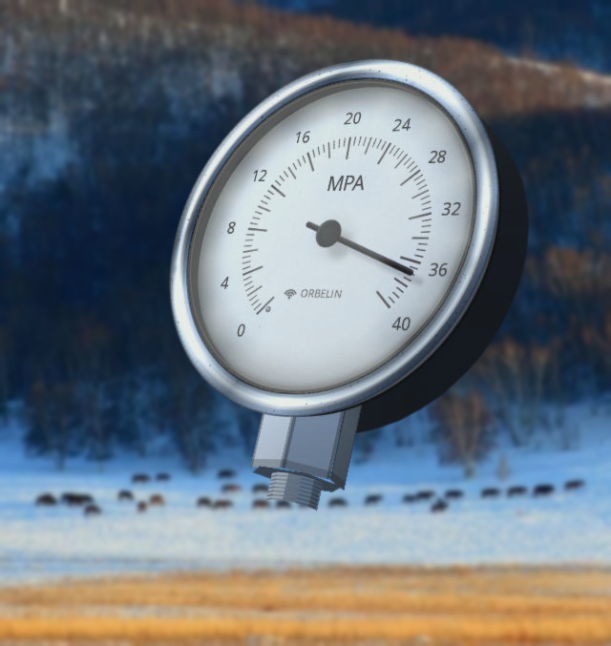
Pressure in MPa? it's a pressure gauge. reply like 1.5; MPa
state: 37; MPa
